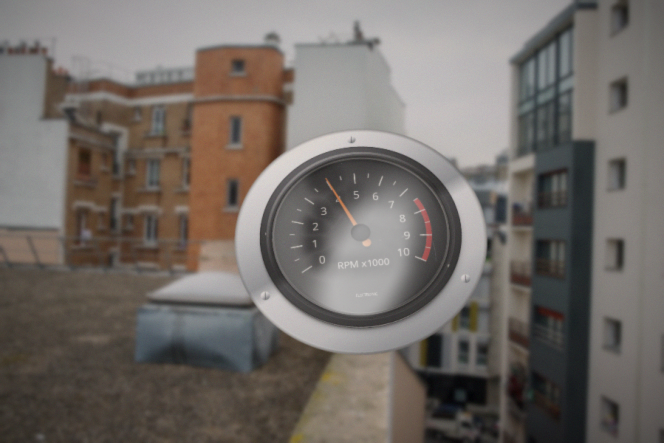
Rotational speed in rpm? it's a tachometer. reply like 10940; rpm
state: 4000; rpm
